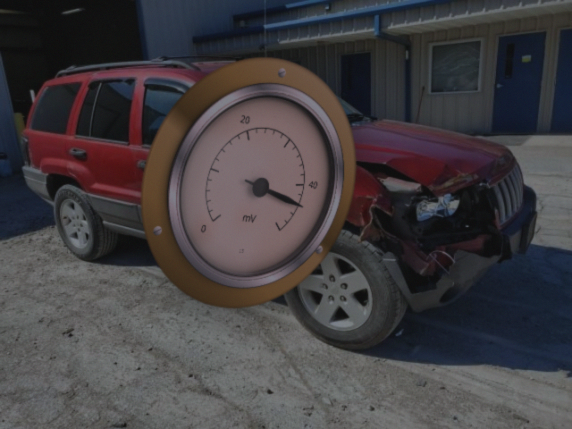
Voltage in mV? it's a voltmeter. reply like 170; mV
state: 44; mV
